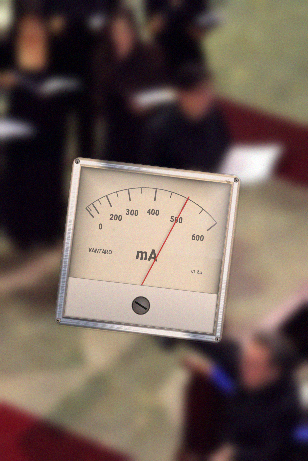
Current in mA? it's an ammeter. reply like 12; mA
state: 500; mA
